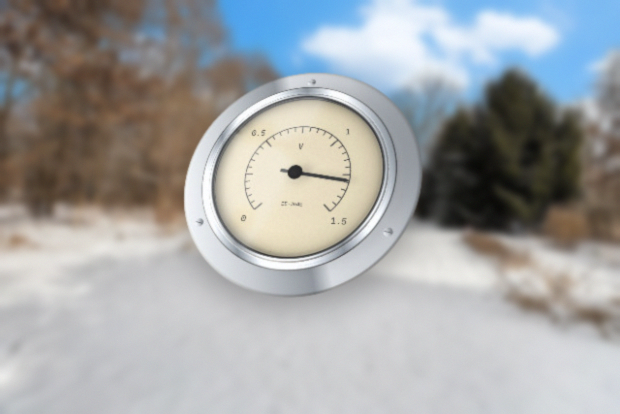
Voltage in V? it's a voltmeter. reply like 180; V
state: 1.3; V
